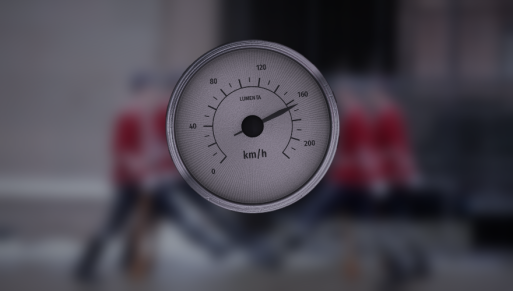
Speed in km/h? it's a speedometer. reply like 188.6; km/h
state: 165; km/h
